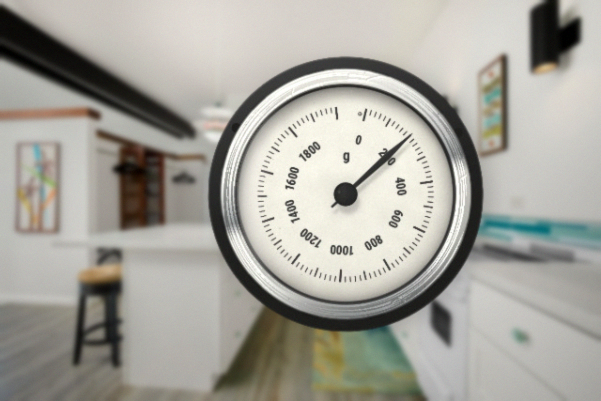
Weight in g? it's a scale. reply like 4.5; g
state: 200; g
